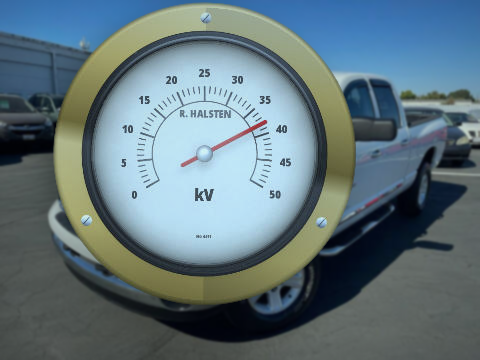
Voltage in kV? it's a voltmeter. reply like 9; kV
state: 38; kV
